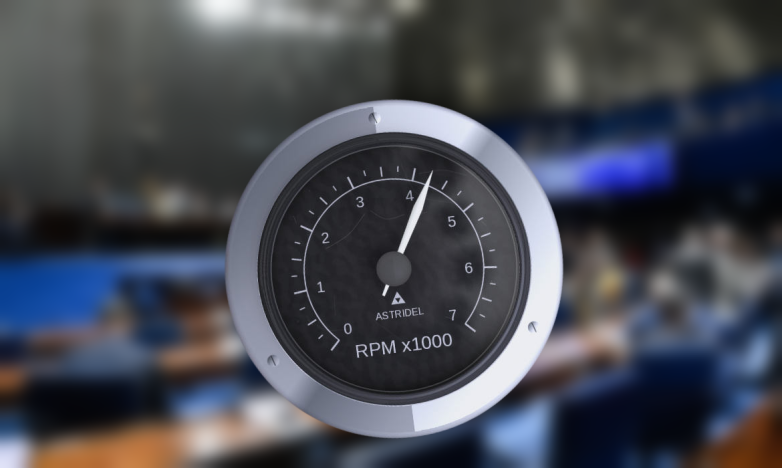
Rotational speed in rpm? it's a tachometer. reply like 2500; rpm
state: 4250; rpm
